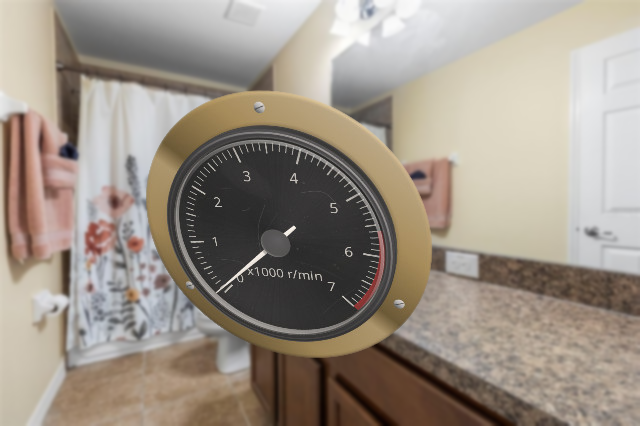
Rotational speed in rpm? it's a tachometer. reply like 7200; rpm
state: 100; rpm
